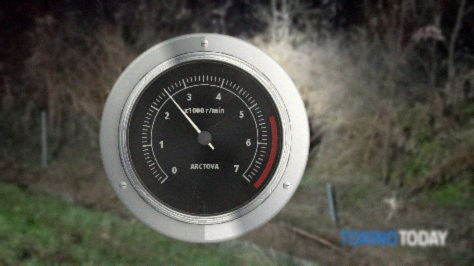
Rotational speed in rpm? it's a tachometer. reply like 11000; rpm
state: 2500; rpm
